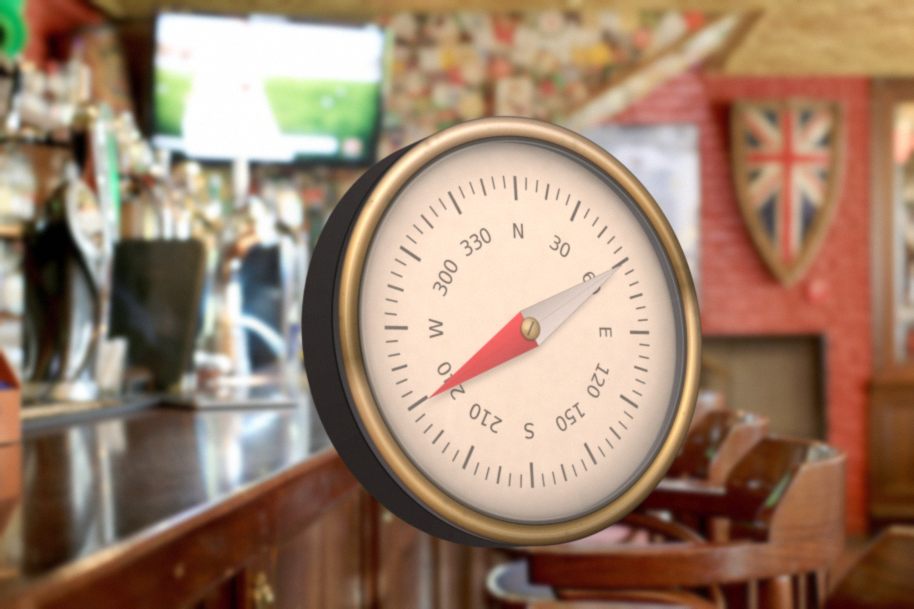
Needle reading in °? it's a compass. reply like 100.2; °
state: 240; °
